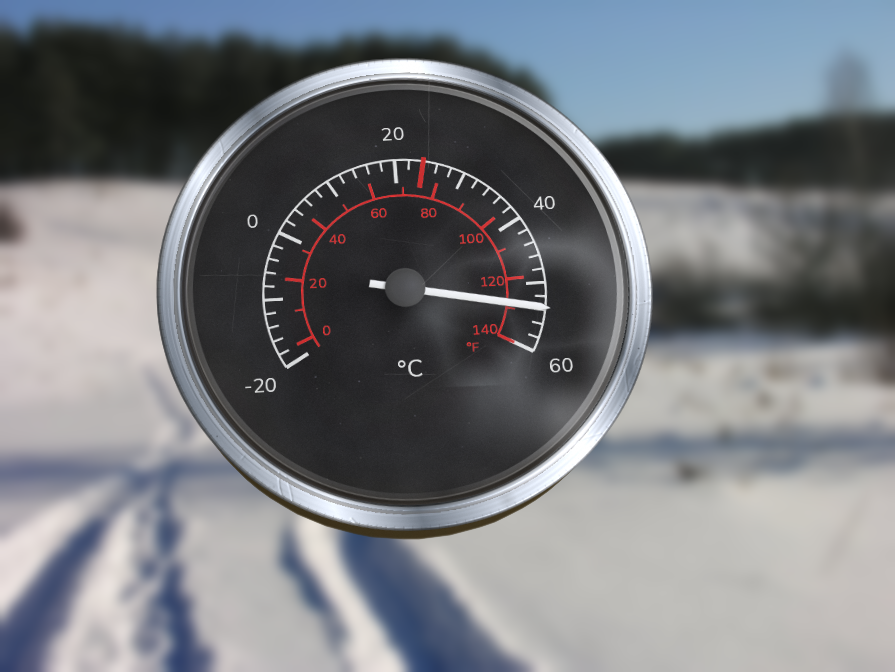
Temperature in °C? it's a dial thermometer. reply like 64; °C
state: 54; °C
